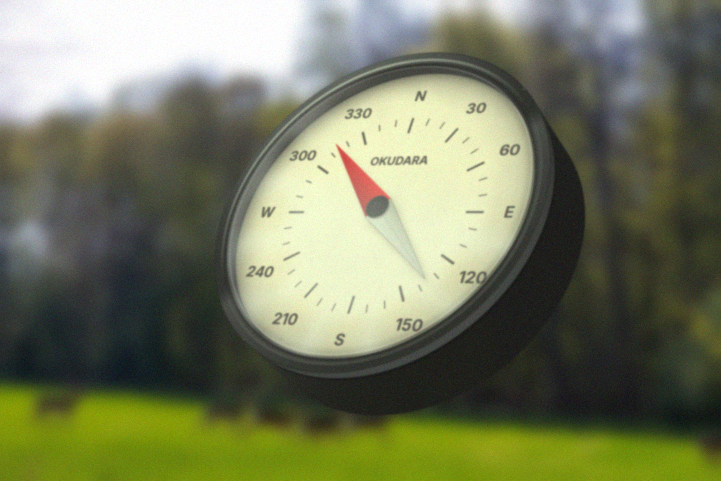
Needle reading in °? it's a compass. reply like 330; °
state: 315; °
